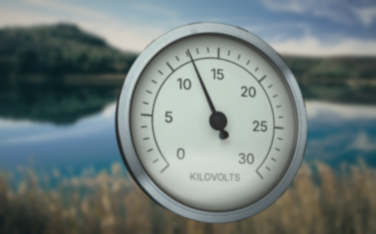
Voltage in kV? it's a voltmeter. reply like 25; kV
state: 12; kV
